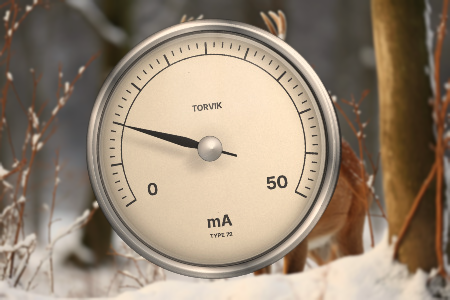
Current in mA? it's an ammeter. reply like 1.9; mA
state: 10; mA
